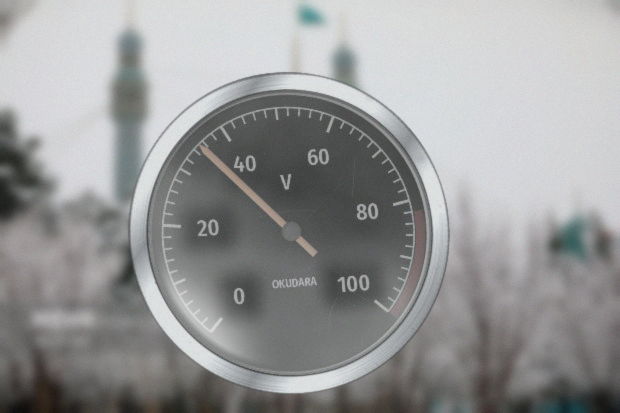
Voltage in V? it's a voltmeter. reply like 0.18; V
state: 35; V
